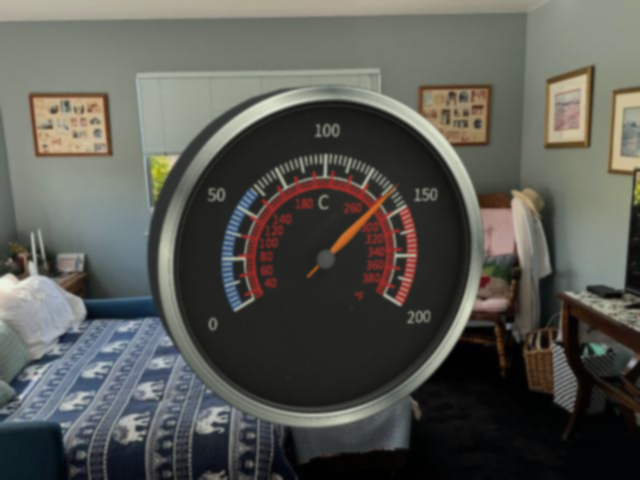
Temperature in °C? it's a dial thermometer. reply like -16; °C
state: 137.5; °C
